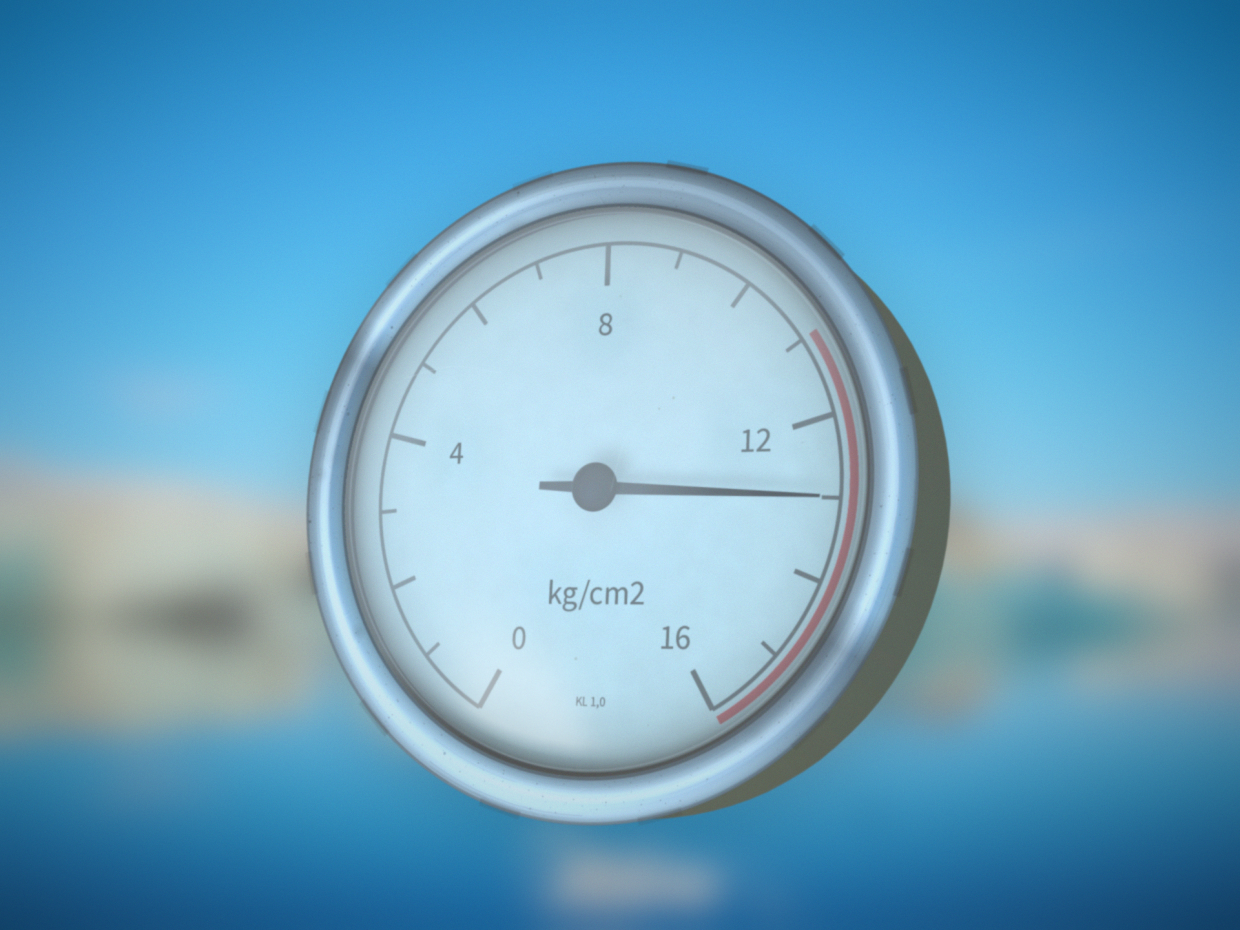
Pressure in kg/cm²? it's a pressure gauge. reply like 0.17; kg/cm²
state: 13; kg/cm²
